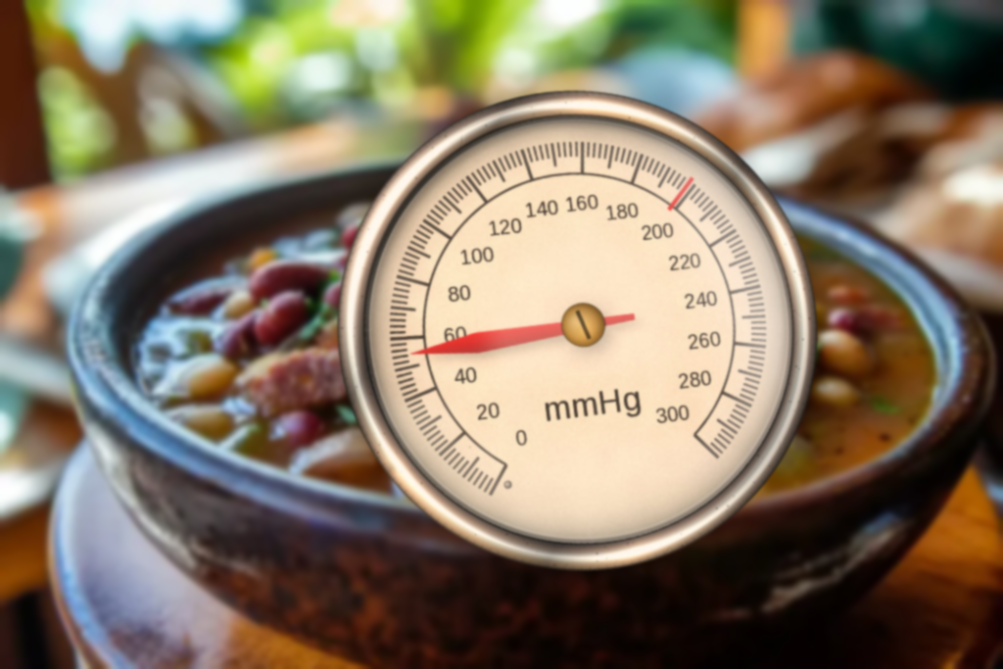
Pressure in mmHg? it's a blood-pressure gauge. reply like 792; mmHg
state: 54; mmHg
